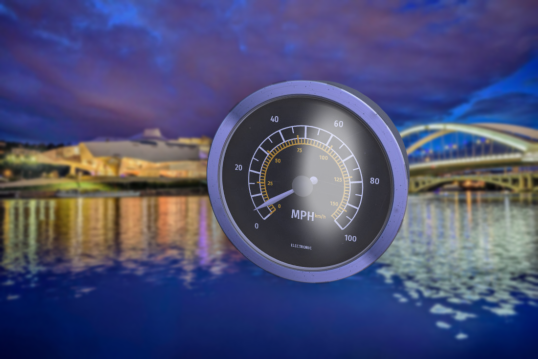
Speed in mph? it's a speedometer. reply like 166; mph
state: 5; mph
